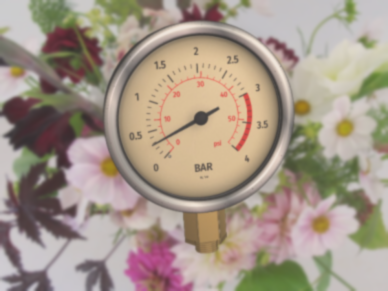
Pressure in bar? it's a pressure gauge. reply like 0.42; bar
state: 0.3; bar
